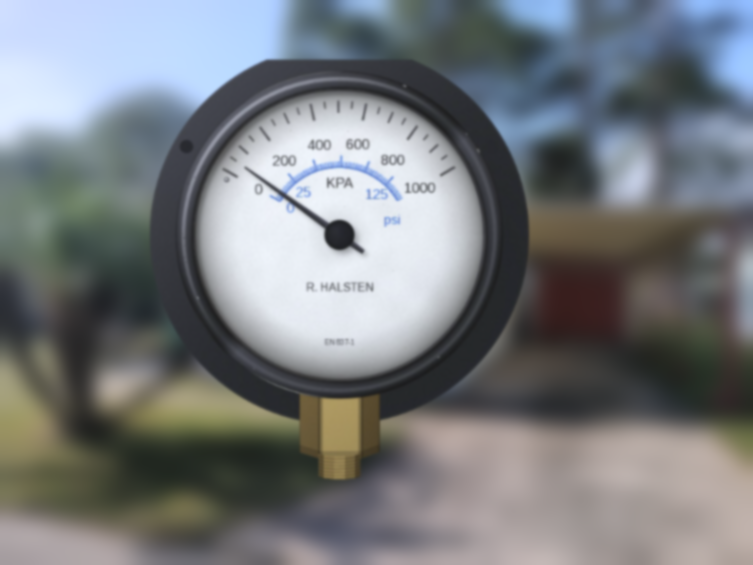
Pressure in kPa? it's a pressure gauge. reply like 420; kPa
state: 50; kPa
